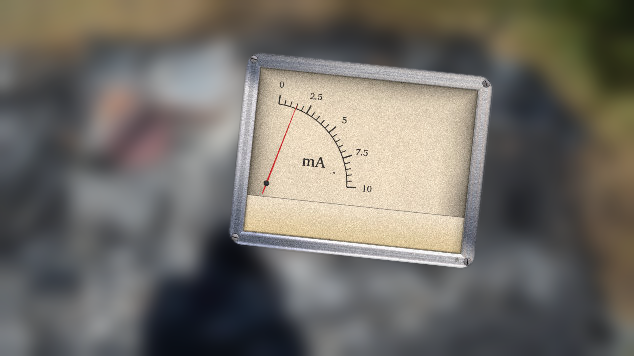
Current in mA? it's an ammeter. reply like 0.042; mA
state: 1.5; mA
